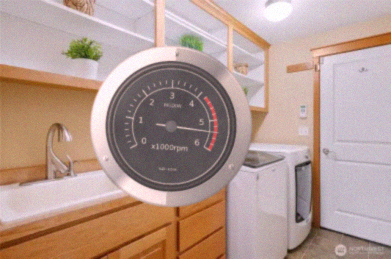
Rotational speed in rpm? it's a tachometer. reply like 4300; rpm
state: 5400; rpm
